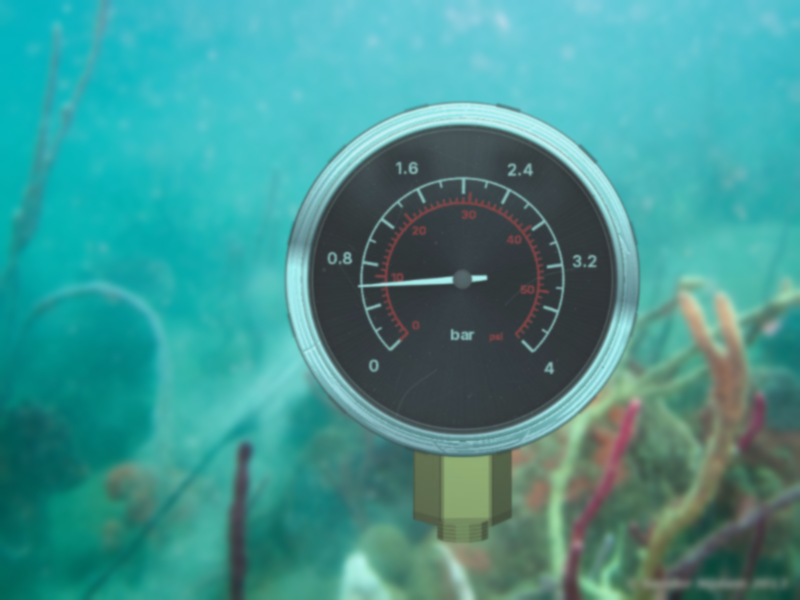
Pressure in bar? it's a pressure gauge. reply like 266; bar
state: 0.6; bar
